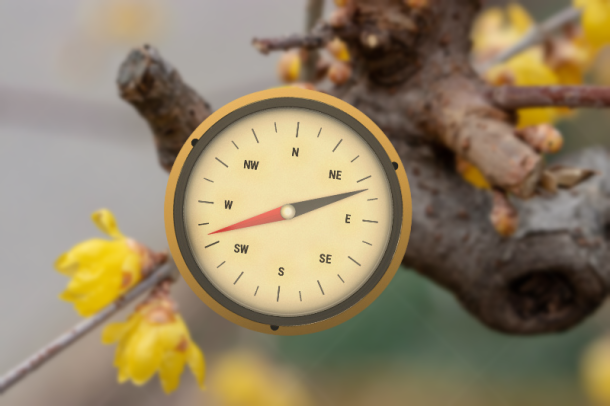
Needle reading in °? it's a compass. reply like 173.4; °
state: 247.5; °
